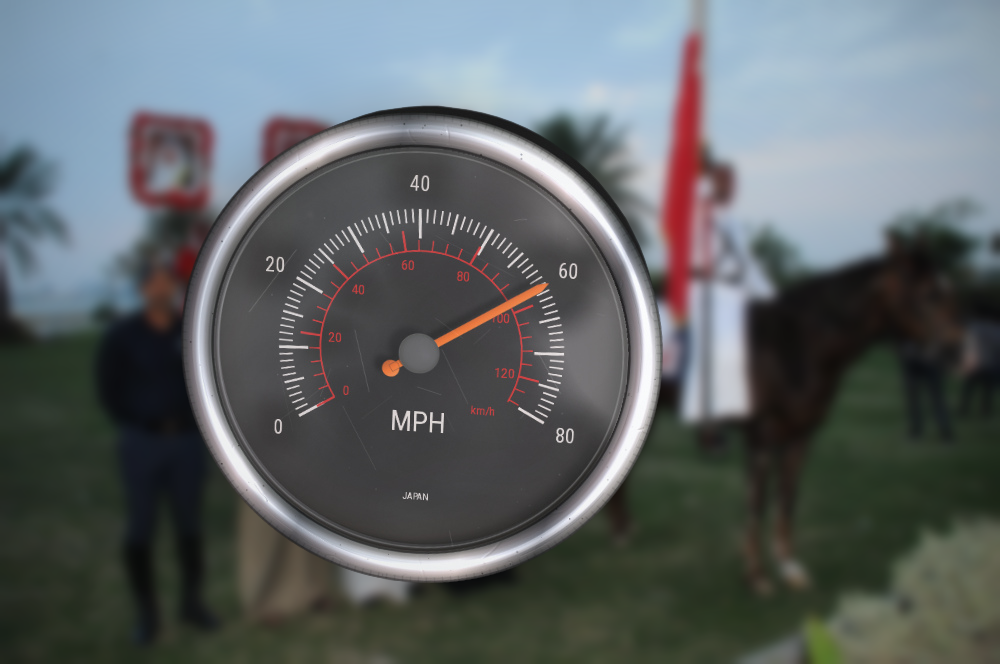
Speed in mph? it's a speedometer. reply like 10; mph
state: 60; mph
